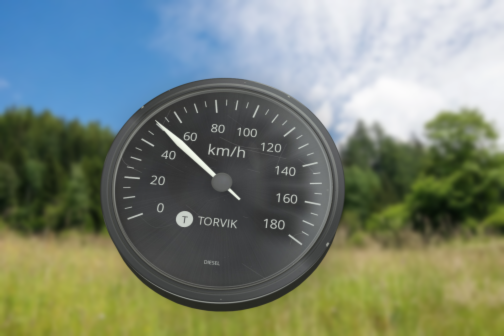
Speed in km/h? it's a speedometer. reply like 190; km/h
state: 50; km/h
